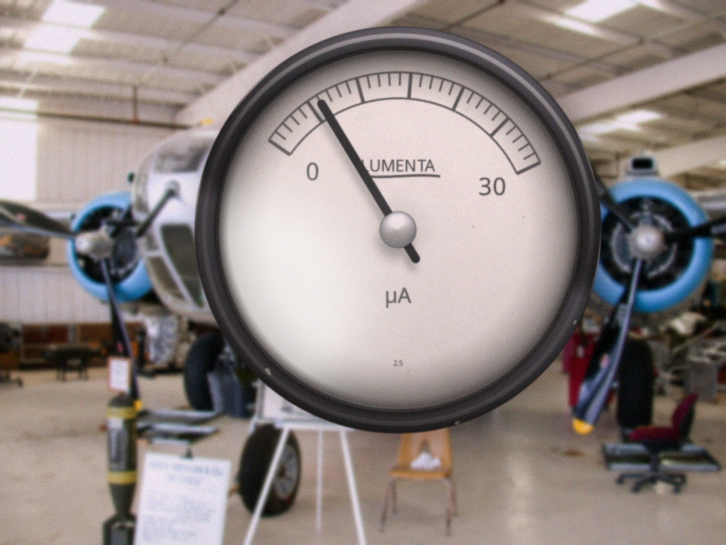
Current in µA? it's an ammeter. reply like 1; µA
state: 6; µA
